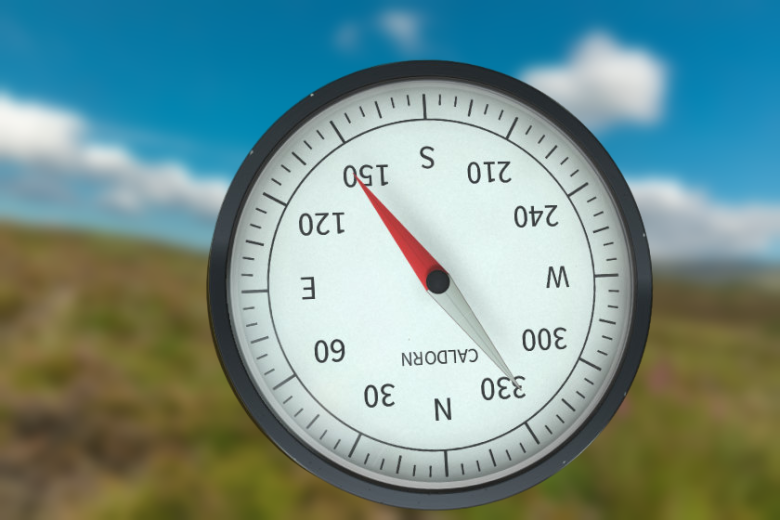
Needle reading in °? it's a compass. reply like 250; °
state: 145; °
